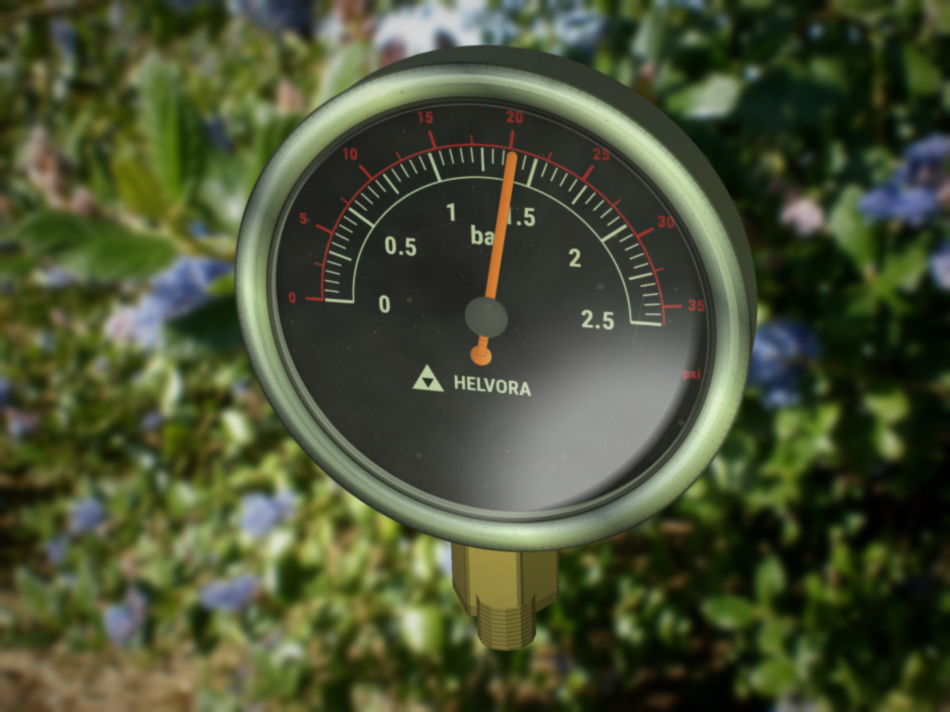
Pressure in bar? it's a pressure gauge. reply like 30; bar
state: 1.4; bar
